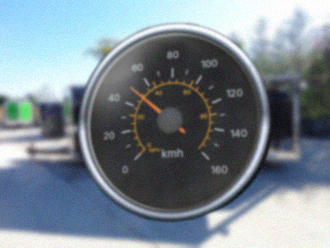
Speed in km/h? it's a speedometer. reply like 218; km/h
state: 50; km/h
